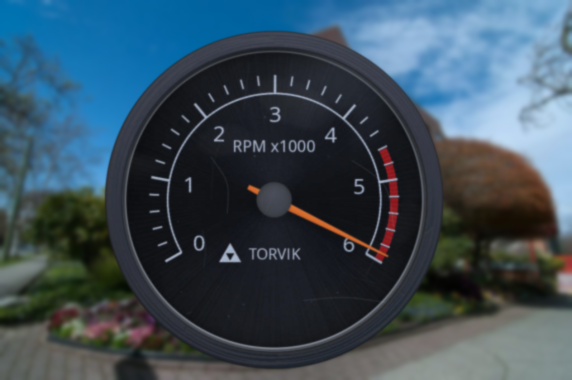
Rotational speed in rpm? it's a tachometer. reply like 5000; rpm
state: 5900; rpm
